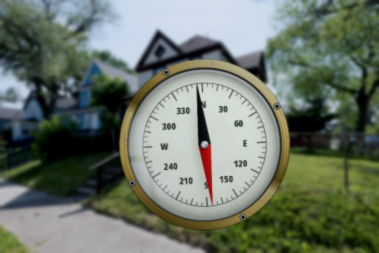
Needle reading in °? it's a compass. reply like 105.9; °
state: 175; °
